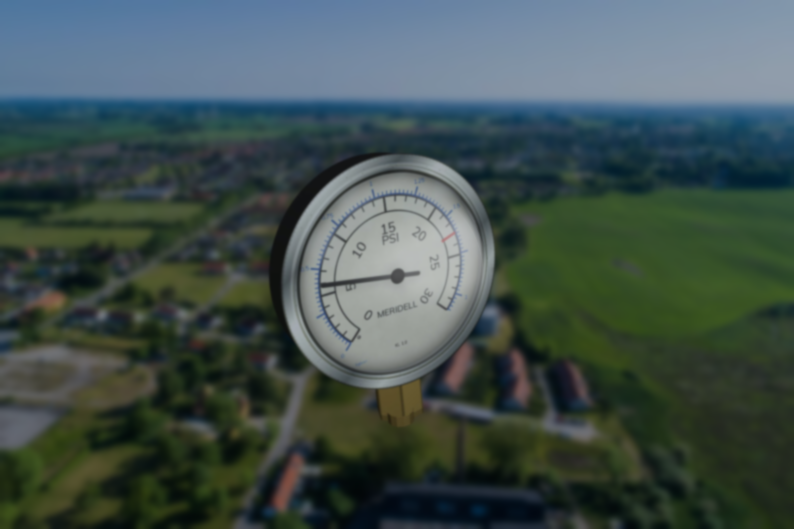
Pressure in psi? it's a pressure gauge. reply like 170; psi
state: 6; psi
